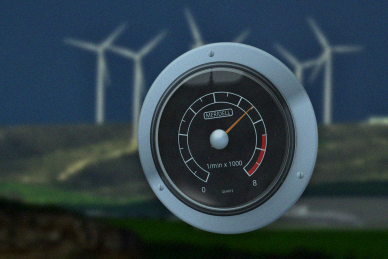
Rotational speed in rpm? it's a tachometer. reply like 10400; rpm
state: 5500; rpm
